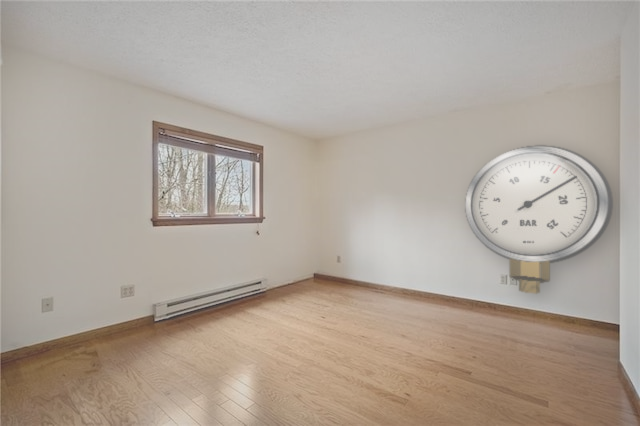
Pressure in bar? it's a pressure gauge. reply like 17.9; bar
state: 17.5; bar
